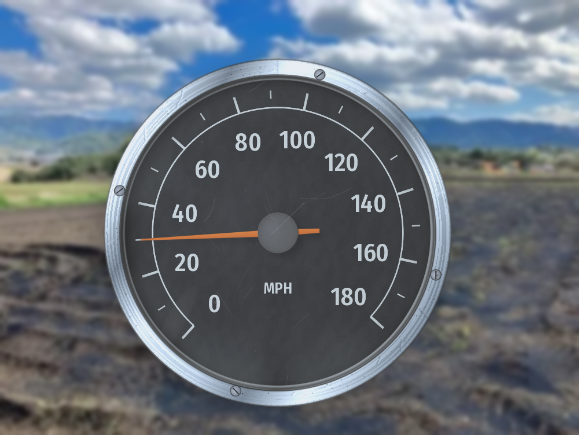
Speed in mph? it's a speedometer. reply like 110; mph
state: 30; mph
